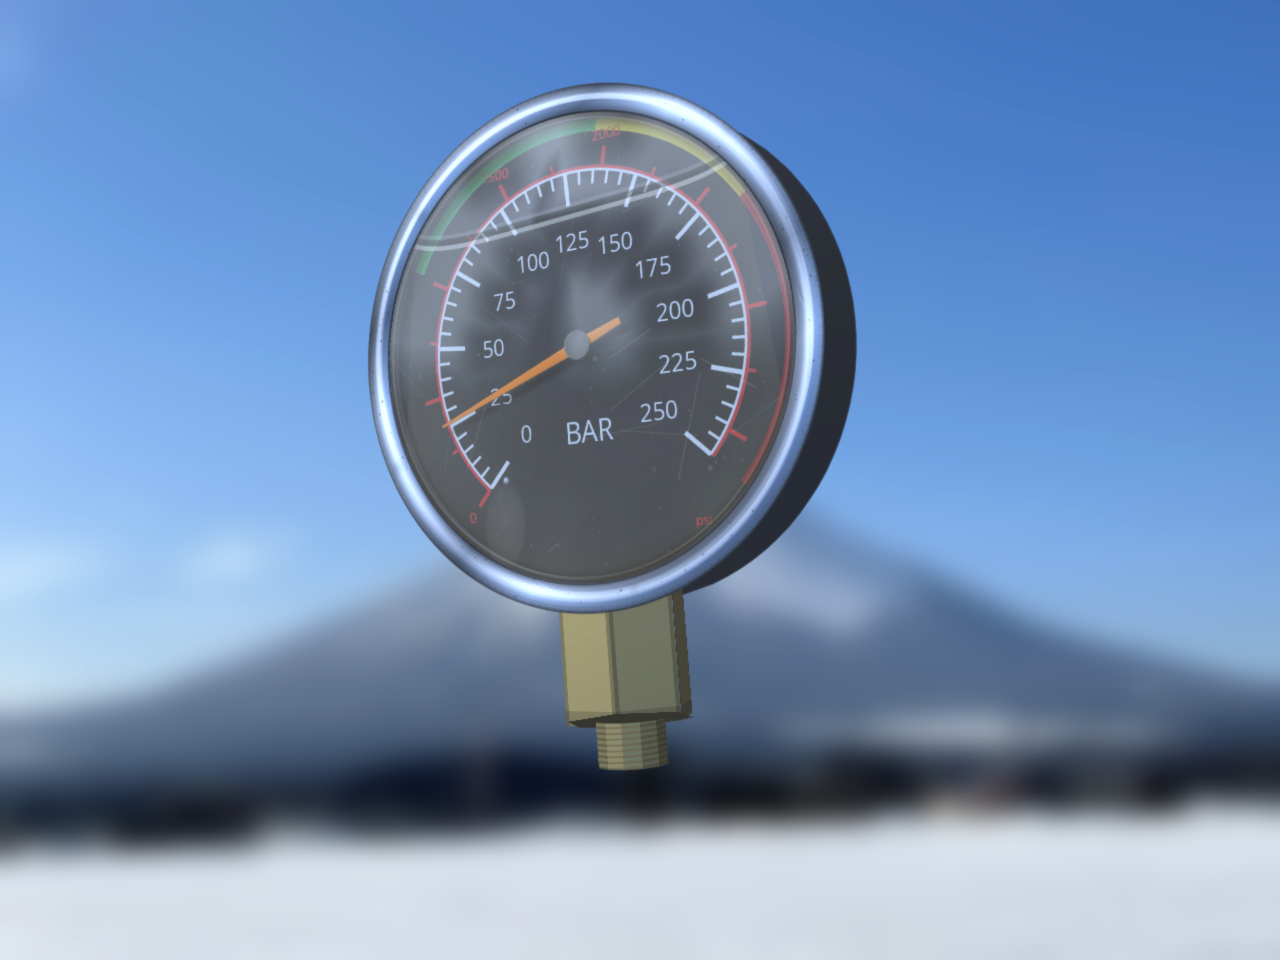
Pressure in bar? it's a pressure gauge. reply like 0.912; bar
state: 25; bar
